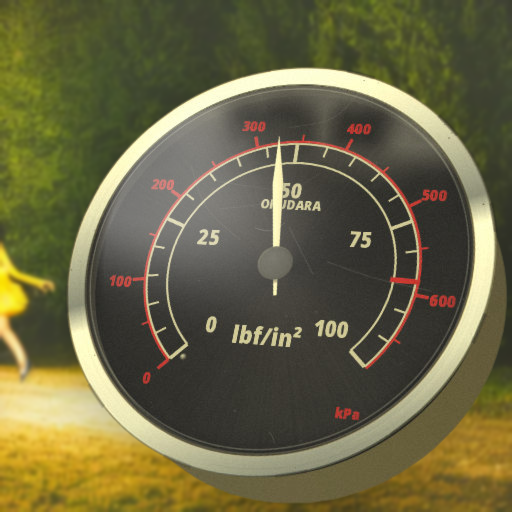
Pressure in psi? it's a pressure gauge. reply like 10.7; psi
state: 47.5; psi
